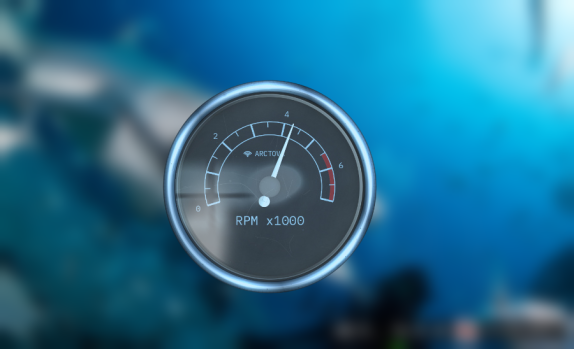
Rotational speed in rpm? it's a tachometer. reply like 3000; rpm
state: 4250; rpm
